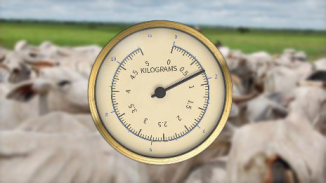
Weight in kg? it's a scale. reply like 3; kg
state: 0.75; kg
